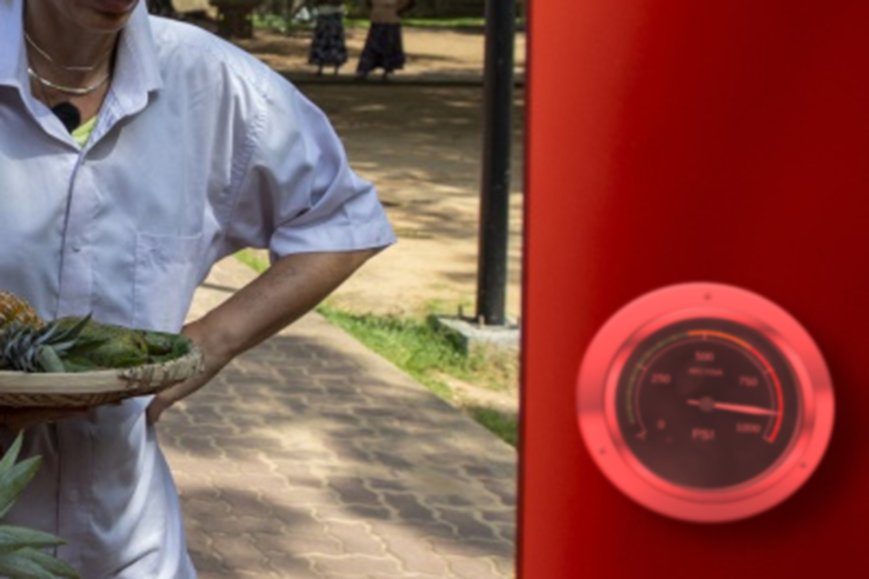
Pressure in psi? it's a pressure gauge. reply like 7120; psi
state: 900; psi
